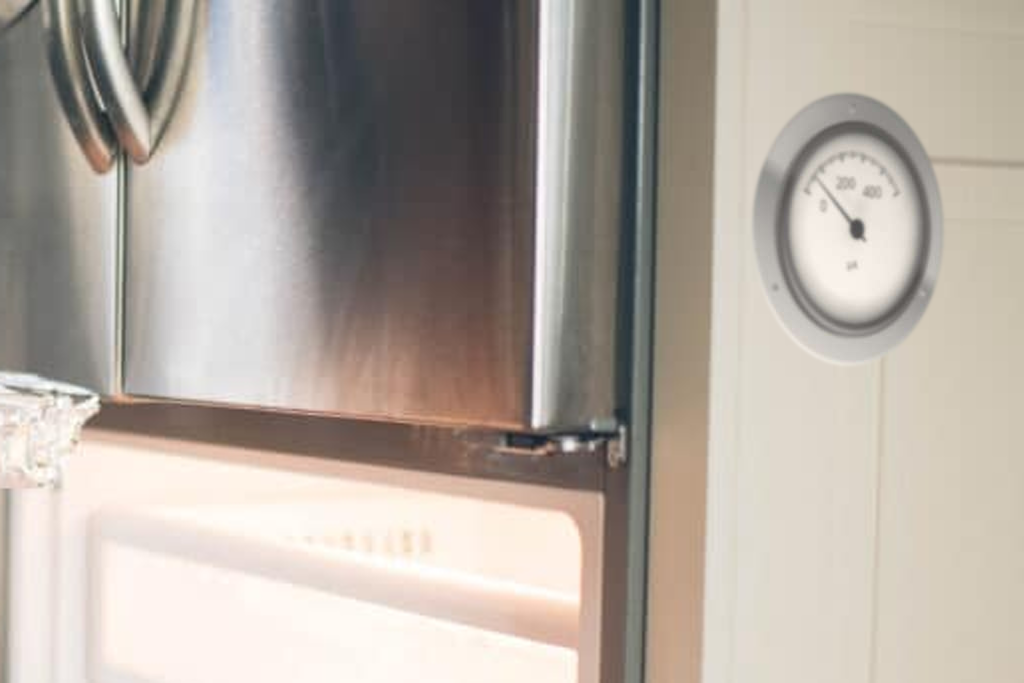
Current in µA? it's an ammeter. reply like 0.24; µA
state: 50; µA
